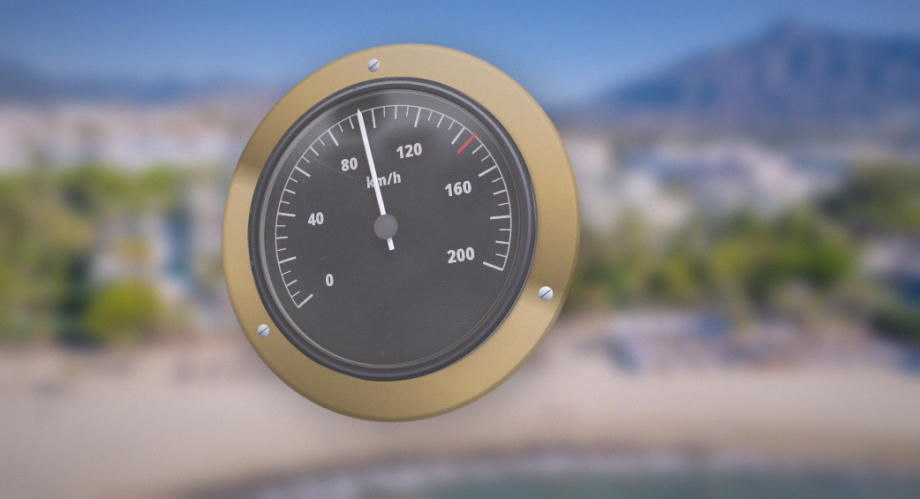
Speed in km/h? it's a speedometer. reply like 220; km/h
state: 95; km/h
